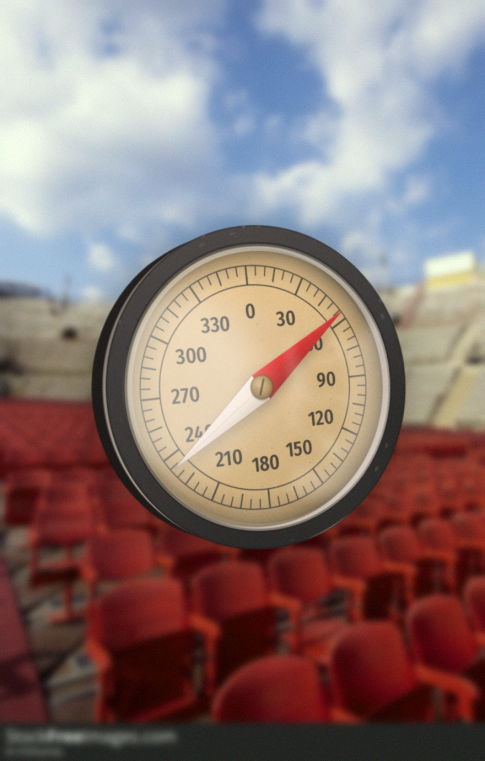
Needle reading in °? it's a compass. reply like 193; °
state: 55; °
